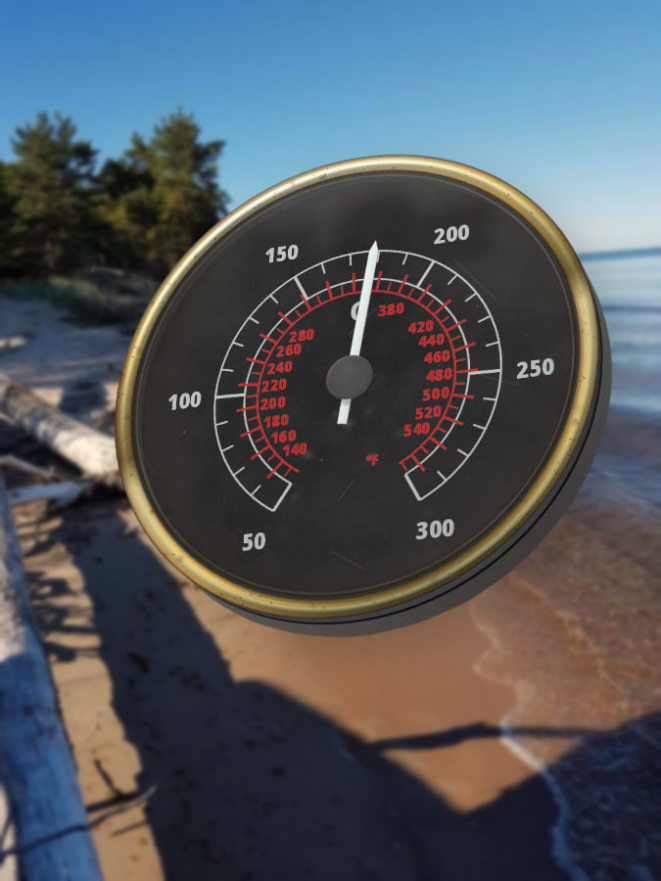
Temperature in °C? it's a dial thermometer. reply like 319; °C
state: 180; °C
